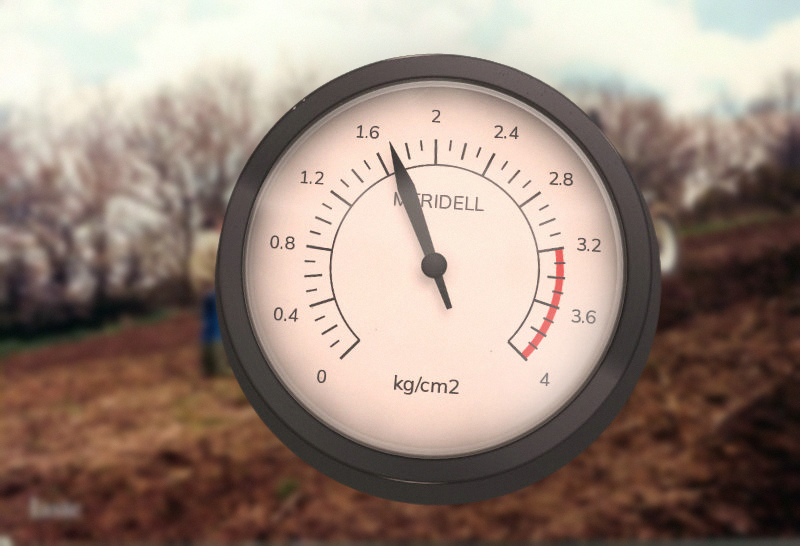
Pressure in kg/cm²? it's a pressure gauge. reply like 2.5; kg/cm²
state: 1.7; kg/cm²
